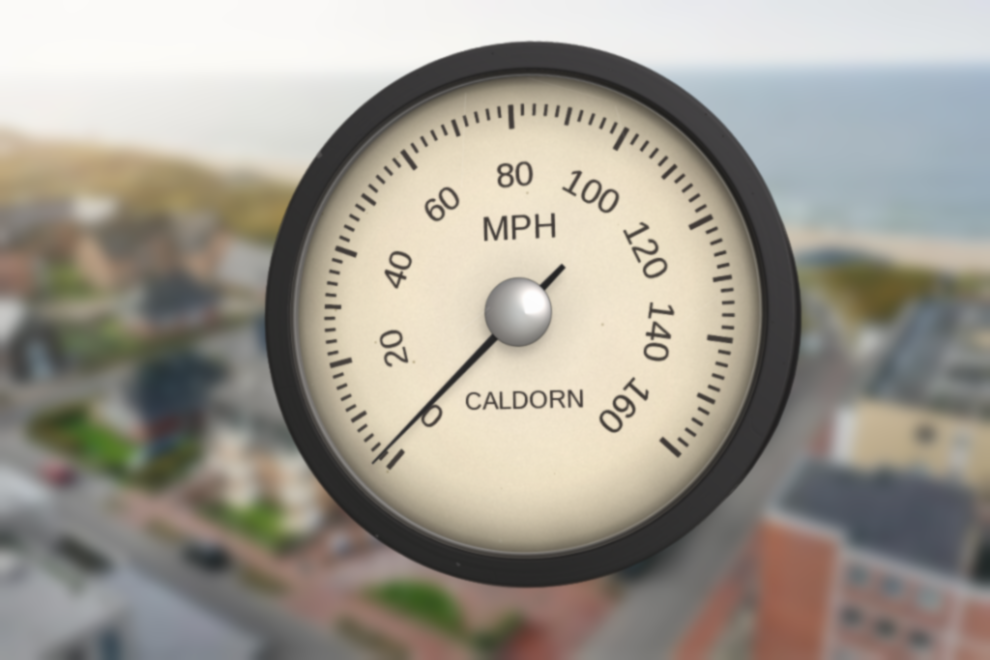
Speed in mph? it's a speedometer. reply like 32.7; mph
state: 2; mph
